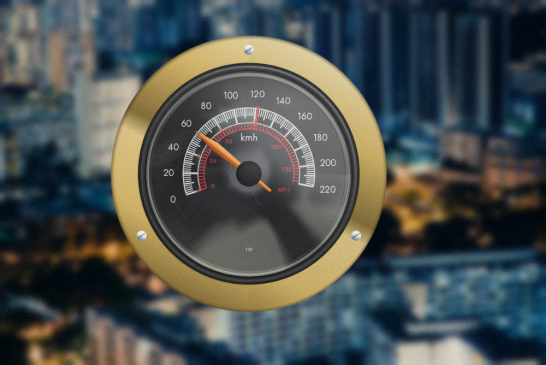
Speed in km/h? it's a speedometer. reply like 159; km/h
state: 60; km/h
